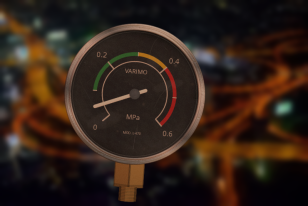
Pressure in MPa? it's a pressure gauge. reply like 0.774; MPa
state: 0.05; MPa
